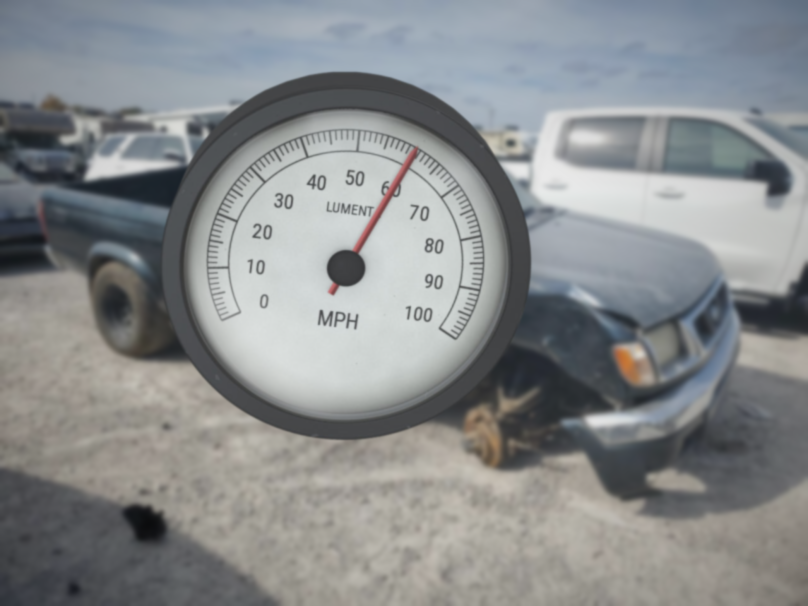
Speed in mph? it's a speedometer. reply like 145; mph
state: 60; mph
